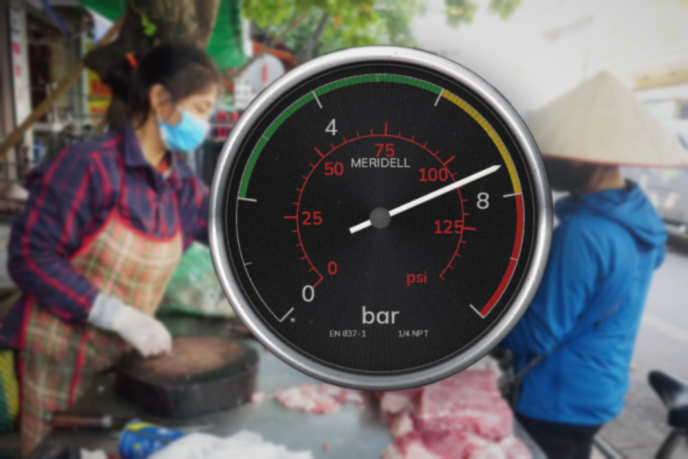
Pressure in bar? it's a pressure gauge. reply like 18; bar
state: 7.5; bar
